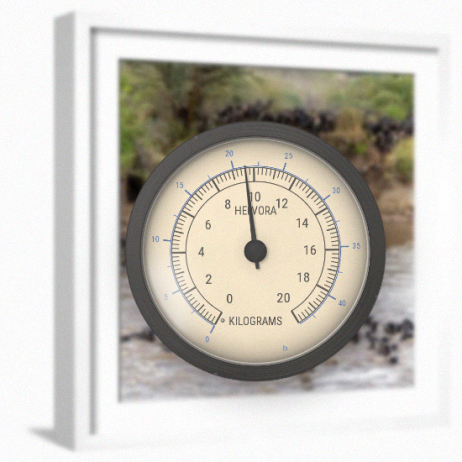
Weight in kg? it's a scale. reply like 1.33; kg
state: 9.6; kg
